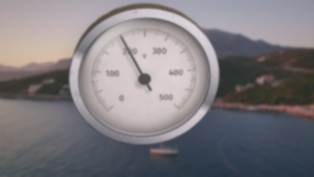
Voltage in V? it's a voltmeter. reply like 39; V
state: 200; V
